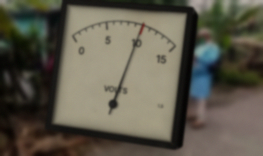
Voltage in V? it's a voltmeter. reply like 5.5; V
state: 10; V
